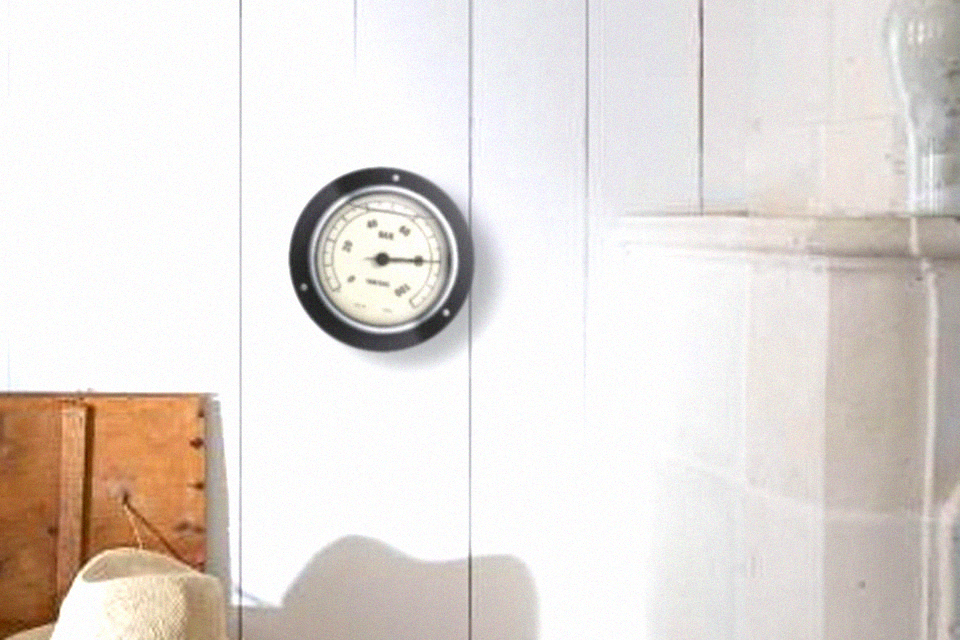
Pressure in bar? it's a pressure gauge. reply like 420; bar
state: 80; bar
